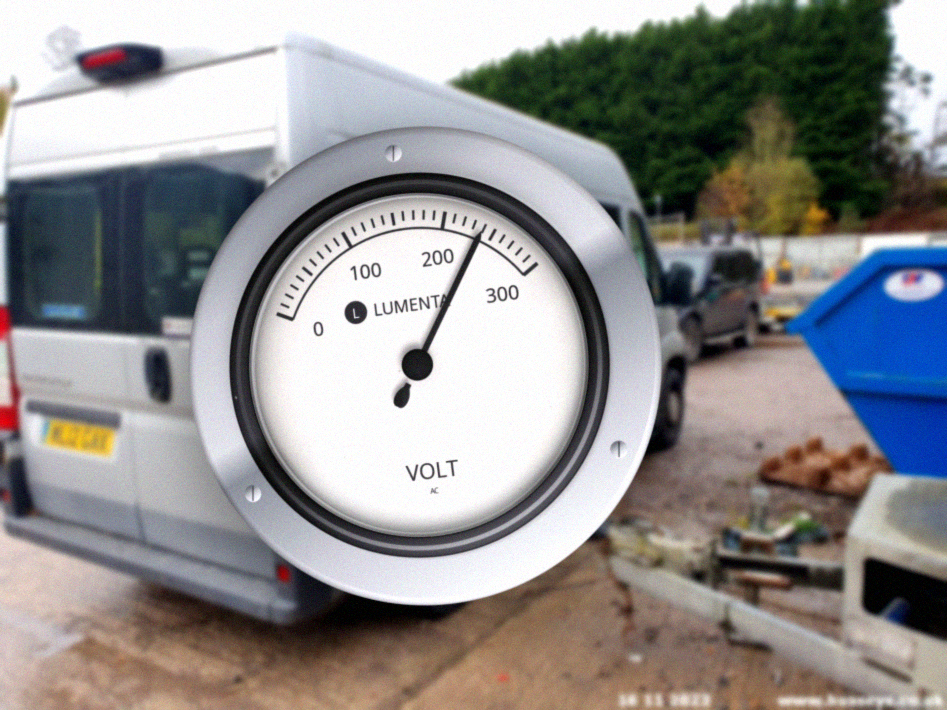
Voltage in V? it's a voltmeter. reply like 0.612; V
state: 240; V
